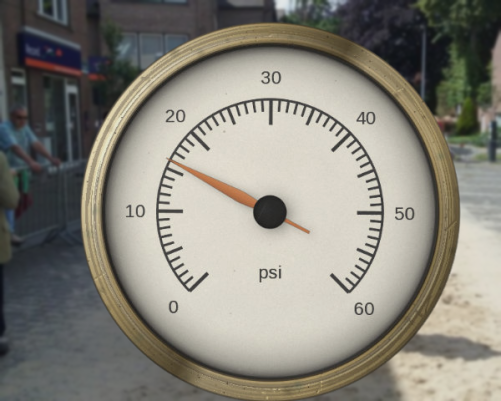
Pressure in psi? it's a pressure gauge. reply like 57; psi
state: 16; psi
